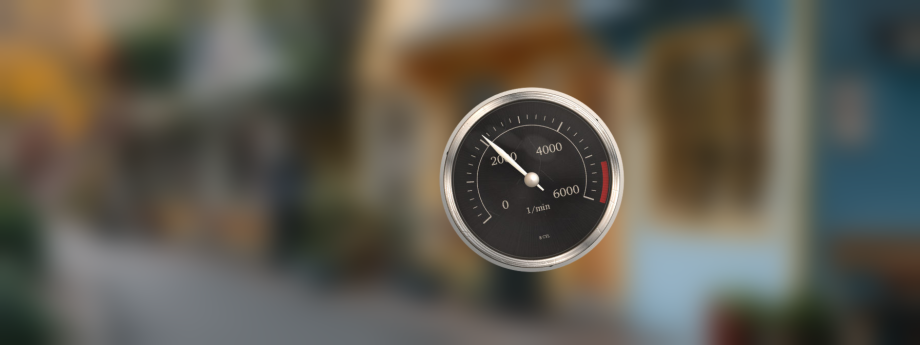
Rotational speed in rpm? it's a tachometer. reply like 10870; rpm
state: 2100; rpm
